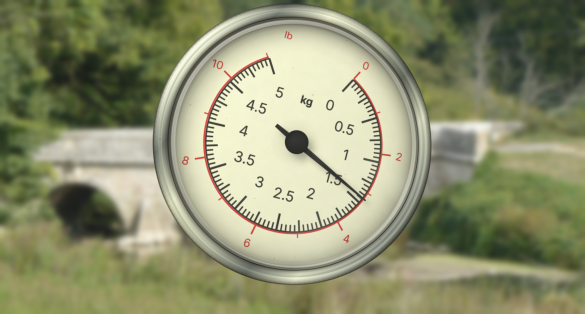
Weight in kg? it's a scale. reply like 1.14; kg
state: 1.45; kg
